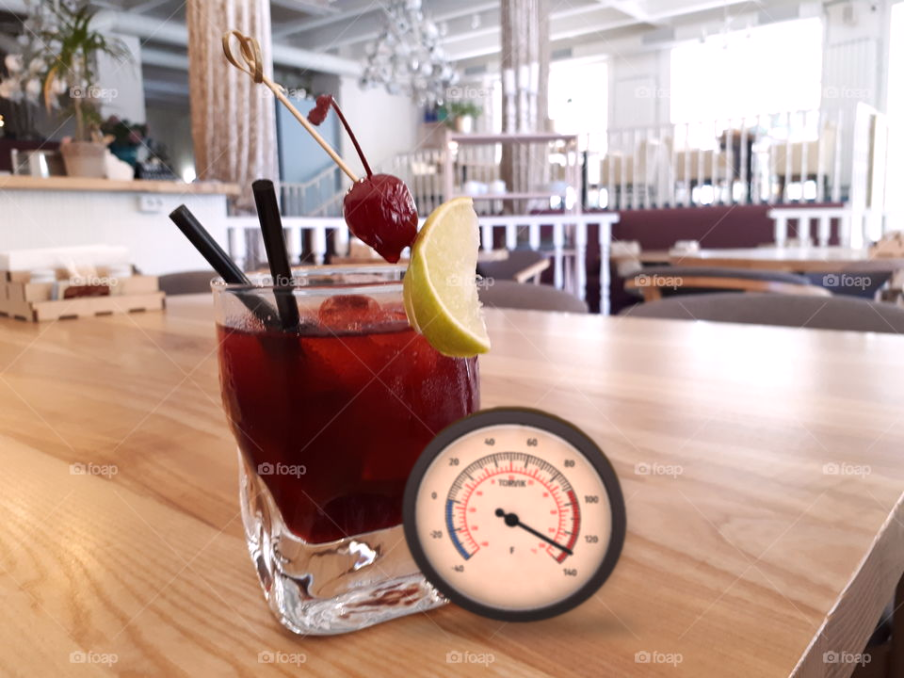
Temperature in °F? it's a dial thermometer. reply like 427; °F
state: 130; °F
